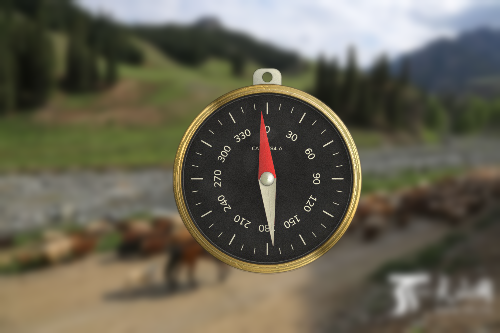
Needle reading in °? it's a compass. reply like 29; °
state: 355; °
